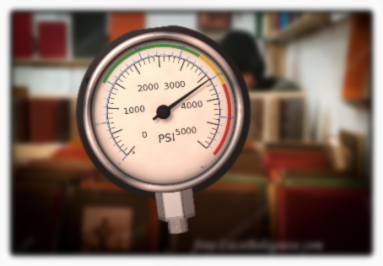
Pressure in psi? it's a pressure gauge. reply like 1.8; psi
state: 3600; psi
